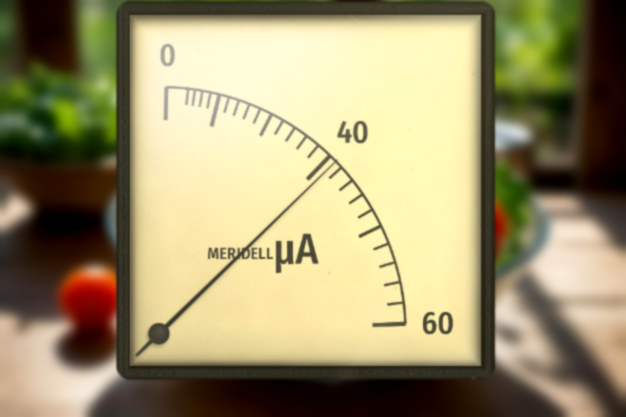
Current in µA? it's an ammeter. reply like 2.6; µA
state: 41; µA
